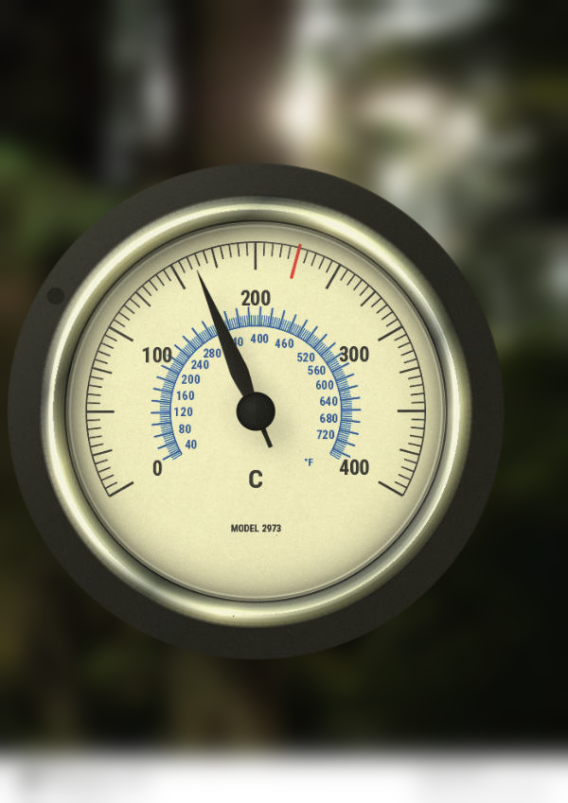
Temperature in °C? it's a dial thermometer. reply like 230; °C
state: 162.5; °C
